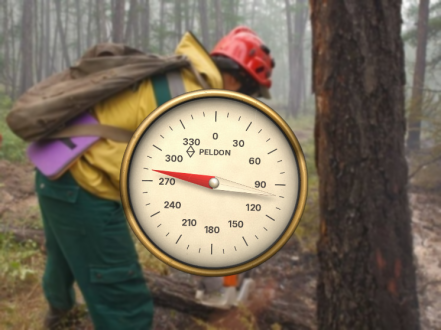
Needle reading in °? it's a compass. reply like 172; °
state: 280; °
